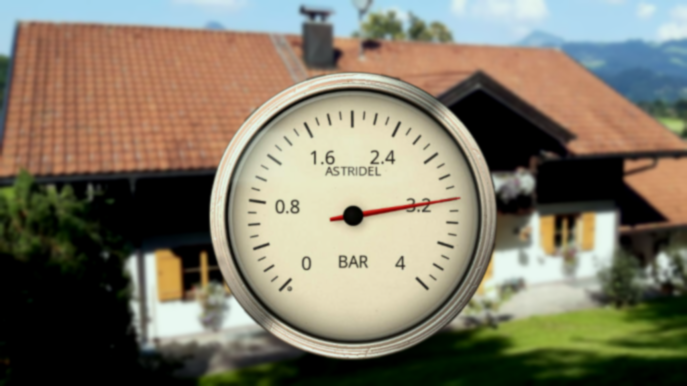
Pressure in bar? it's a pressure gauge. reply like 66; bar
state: 3.2; bar
